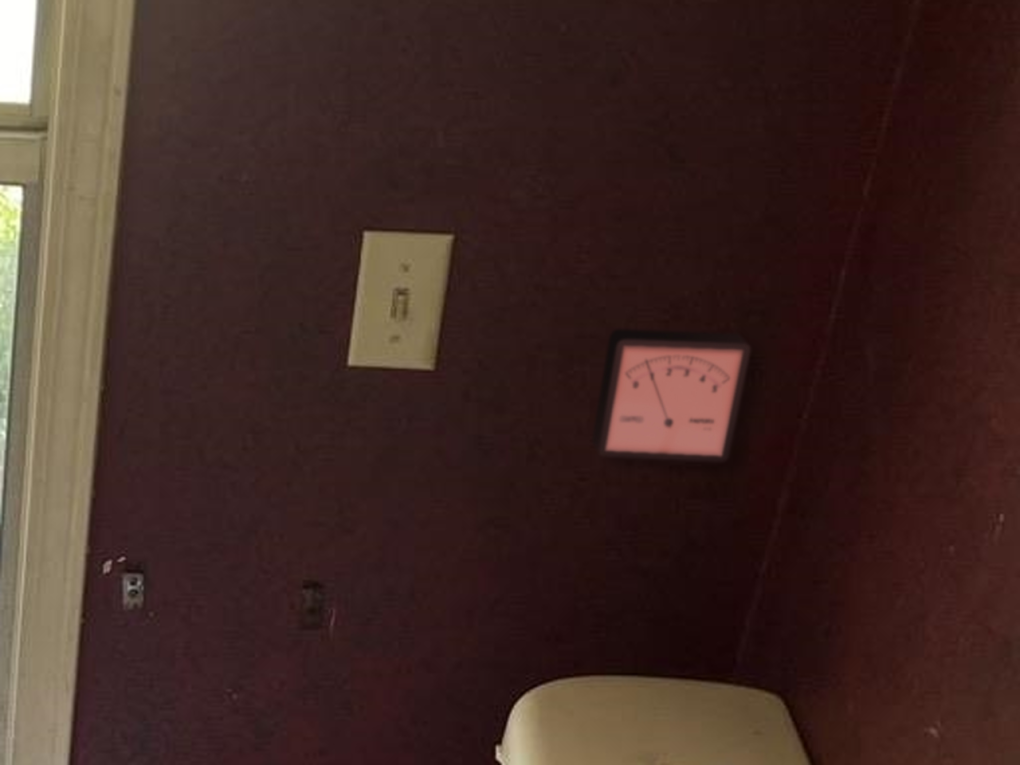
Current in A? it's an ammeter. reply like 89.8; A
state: 1; A
